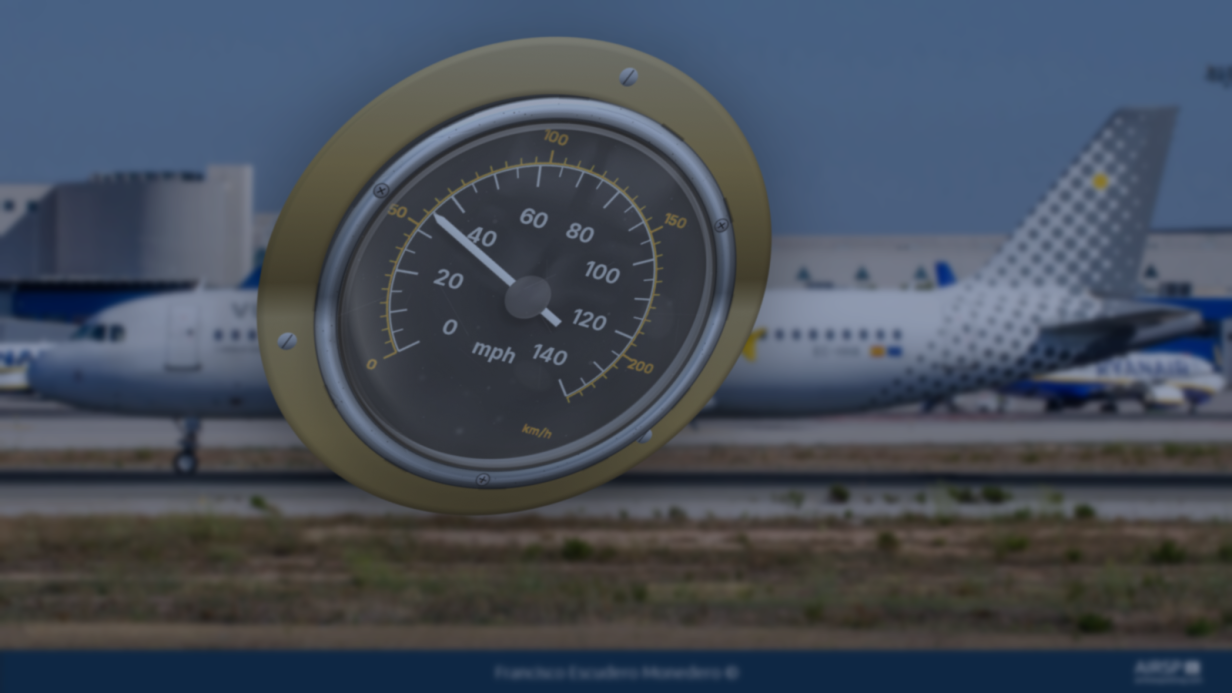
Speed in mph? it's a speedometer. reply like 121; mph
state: 35; mph
